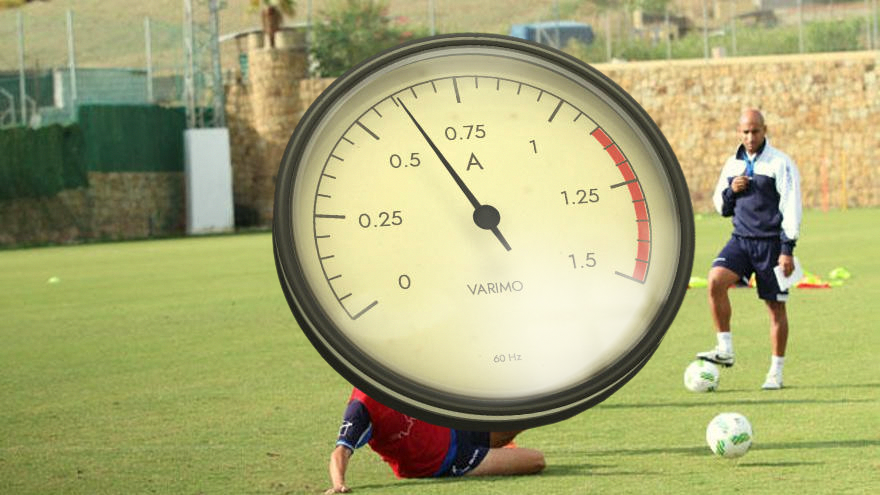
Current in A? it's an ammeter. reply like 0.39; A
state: 0.6; A
